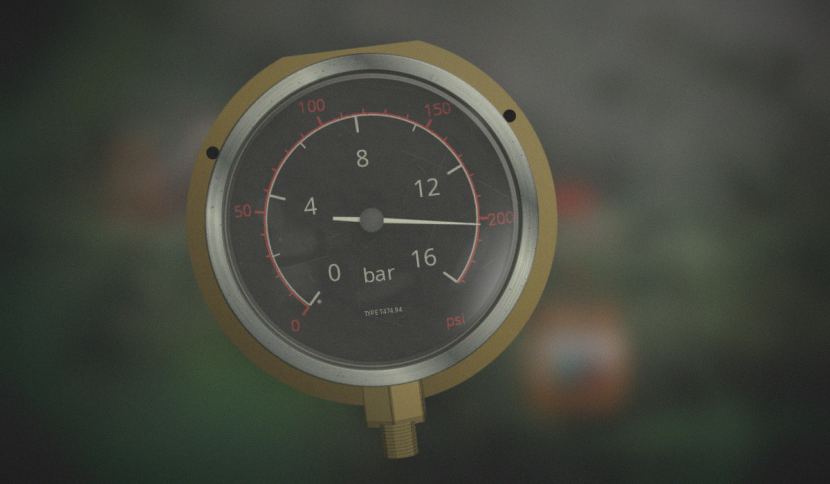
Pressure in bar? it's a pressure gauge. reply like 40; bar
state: 14; bar
